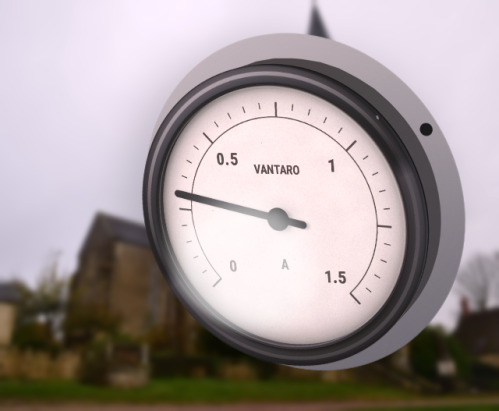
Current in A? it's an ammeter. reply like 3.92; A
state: 0.3; A
